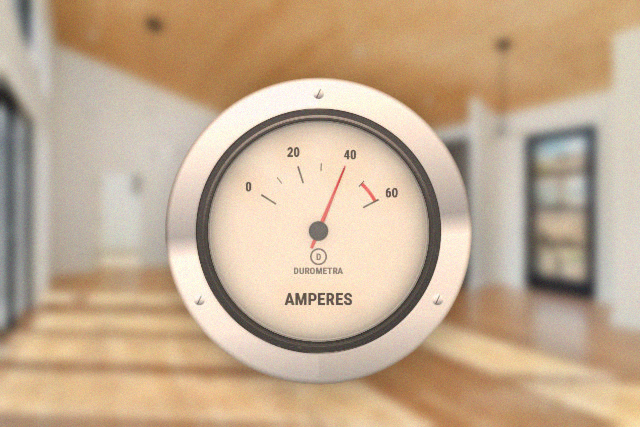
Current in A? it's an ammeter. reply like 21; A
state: 40; A
